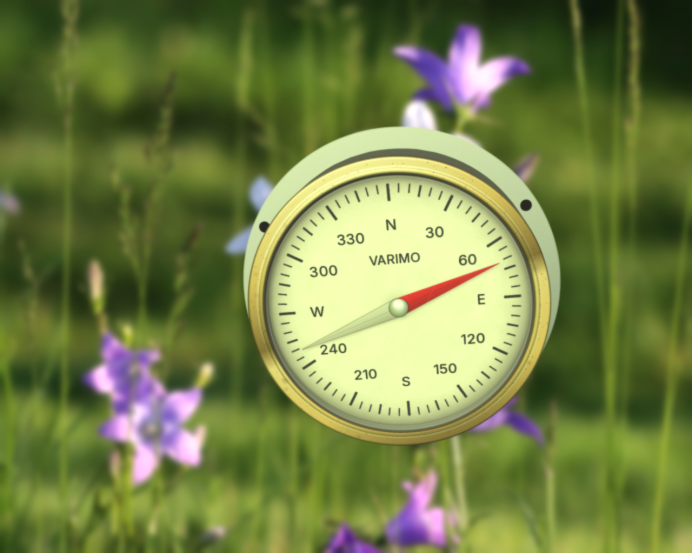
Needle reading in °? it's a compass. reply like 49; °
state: 70; °
